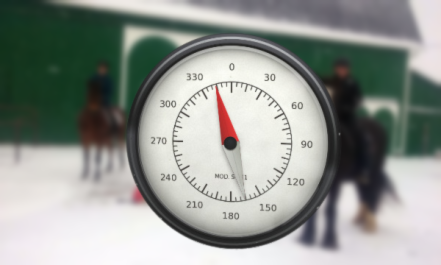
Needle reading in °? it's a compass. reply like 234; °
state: 345; °
